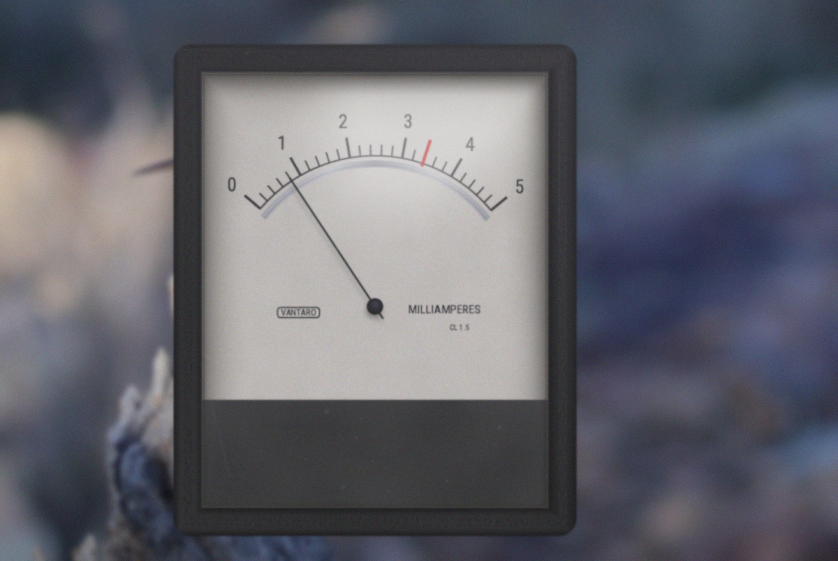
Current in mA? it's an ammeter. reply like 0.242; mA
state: 0.8; mA
